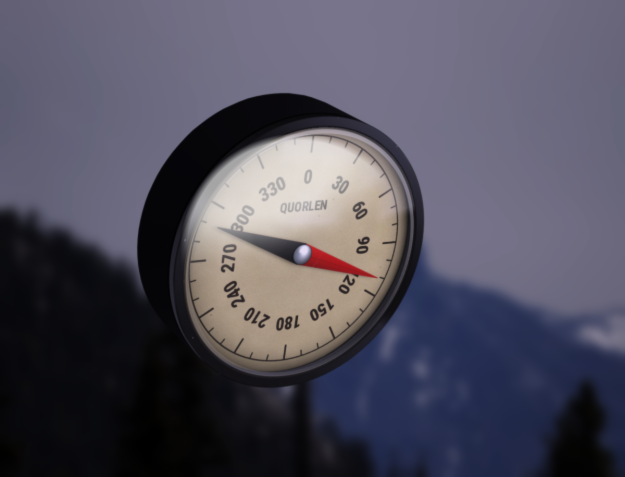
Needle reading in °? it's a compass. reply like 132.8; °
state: 110; °
